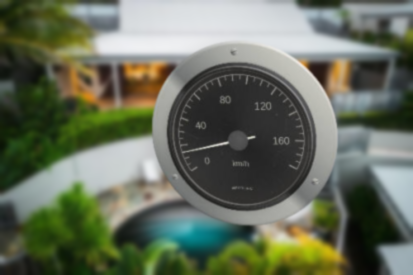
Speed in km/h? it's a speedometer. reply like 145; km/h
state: 15; km/h
